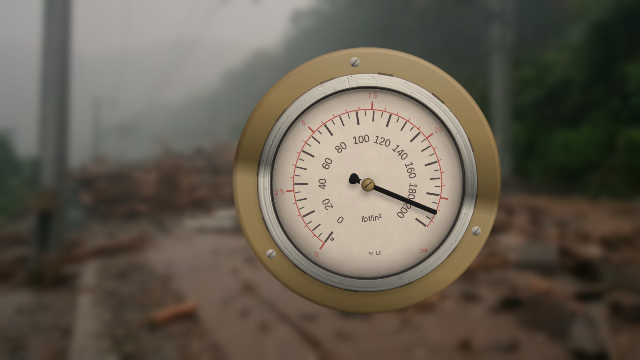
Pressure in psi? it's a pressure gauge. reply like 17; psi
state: 190; psi
